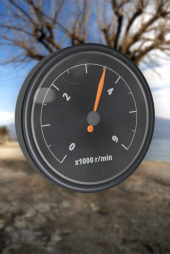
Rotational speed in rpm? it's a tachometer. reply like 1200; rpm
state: 3500; rpm
